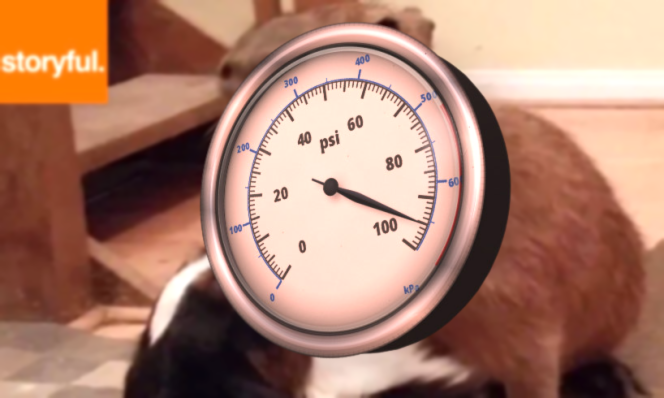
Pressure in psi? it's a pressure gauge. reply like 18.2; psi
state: 95; psi
